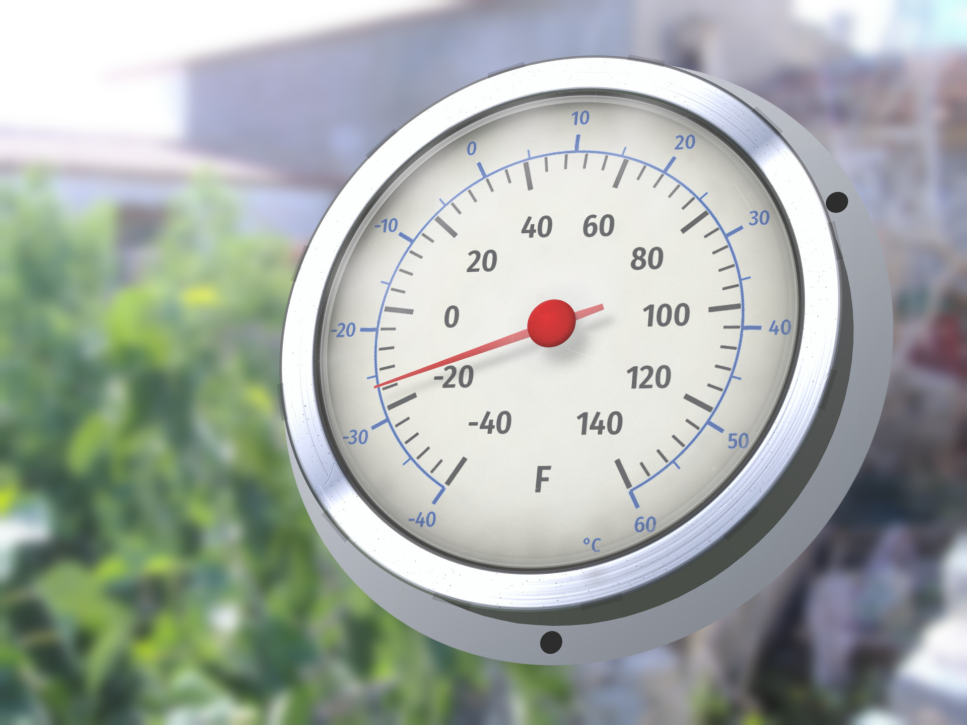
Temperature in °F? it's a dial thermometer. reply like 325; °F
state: -16; °F
